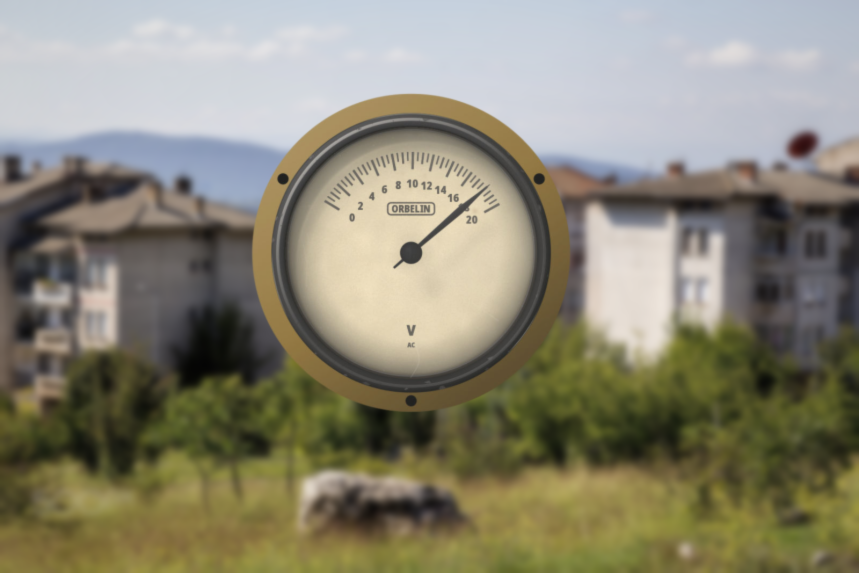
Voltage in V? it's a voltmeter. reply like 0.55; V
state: 18; V
